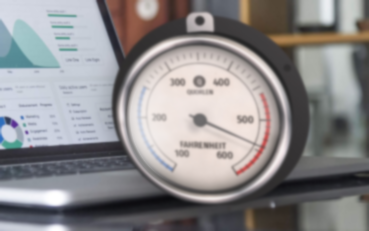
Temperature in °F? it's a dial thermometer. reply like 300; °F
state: 540; °F
